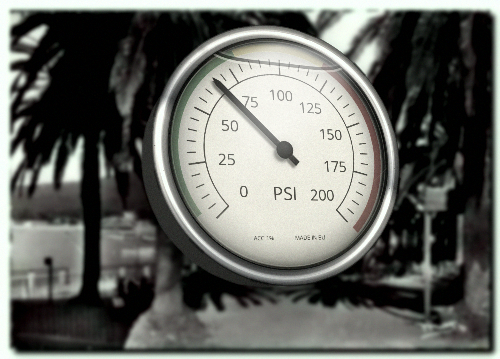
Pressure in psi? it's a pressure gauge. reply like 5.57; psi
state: 65; psi
